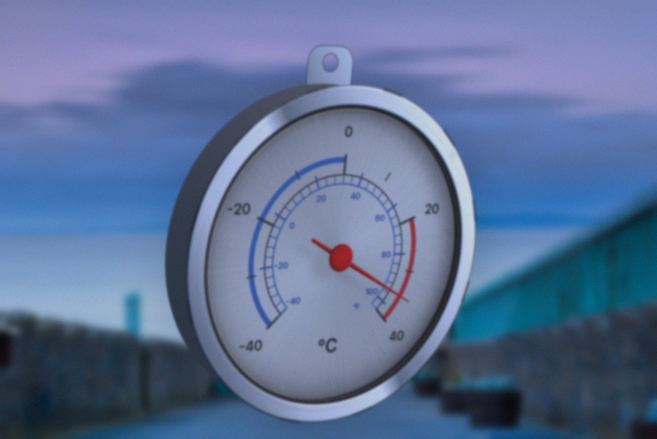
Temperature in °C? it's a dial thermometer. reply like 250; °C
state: 35; °C
